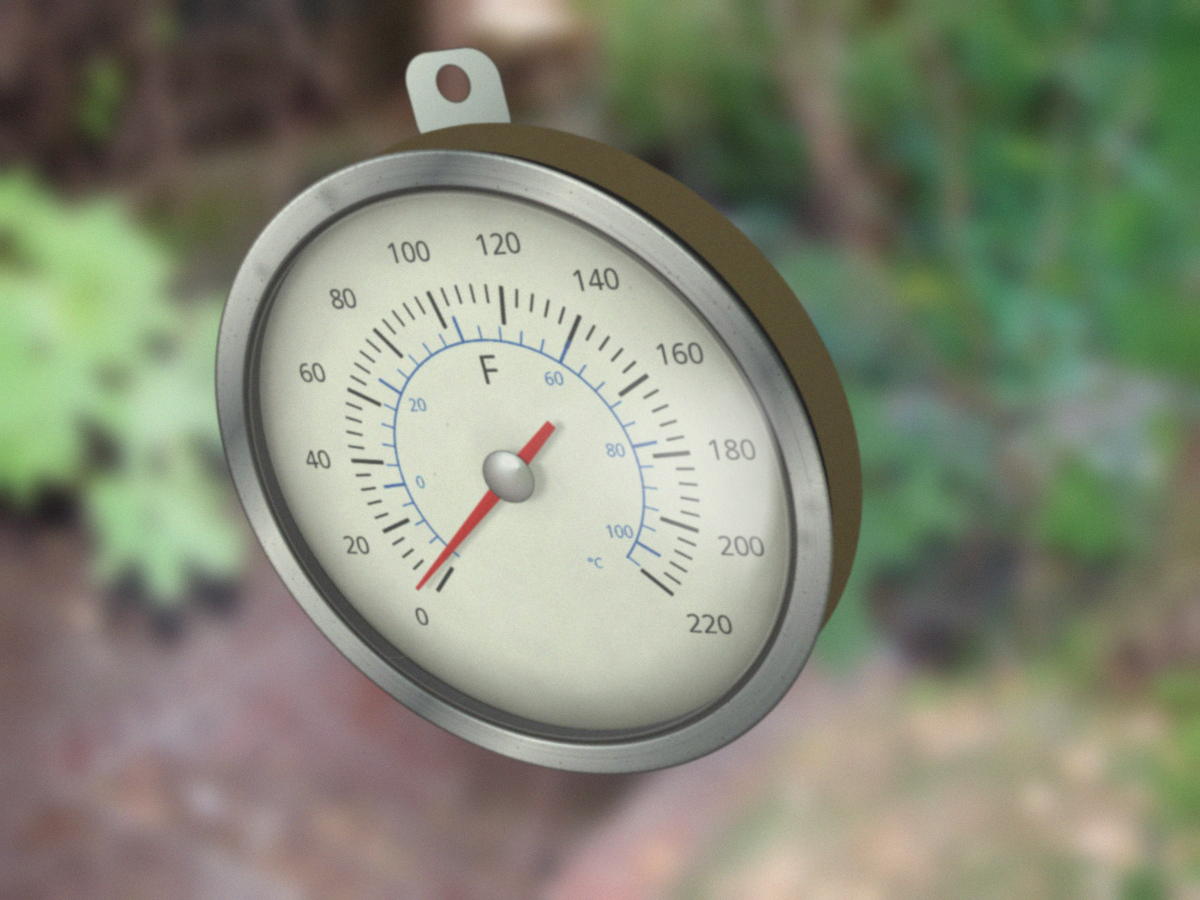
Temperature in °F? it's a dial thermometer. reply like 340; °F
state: 4; °F
